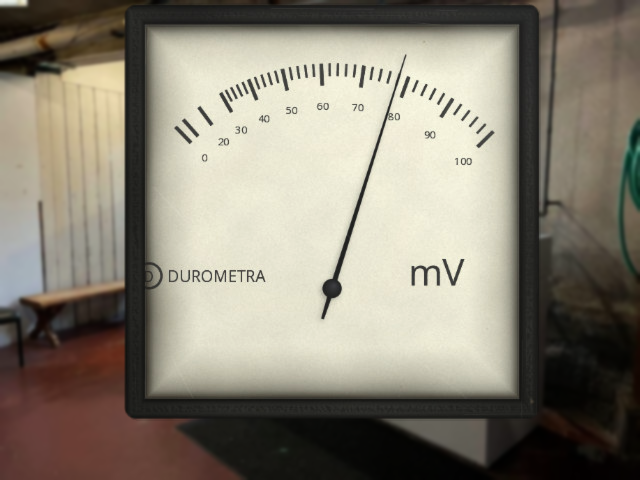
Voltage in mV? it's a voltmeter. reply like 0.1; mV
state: 78; mV
